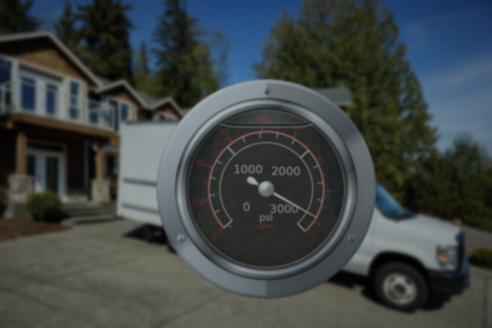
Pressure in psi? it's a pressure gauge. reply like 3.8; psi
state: 2800; psi
